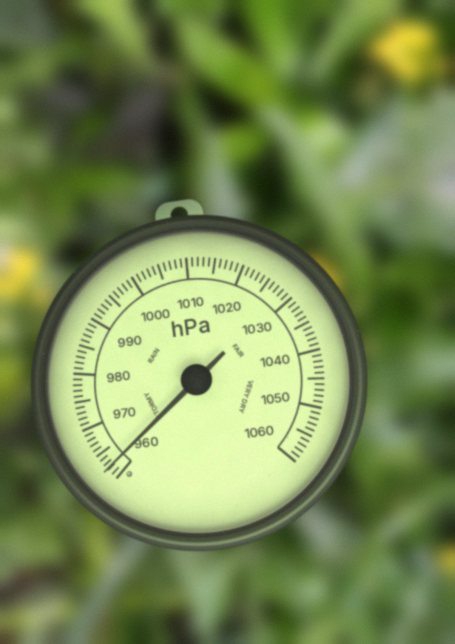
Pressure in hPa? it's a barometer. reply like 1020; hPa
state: 962; hPa
